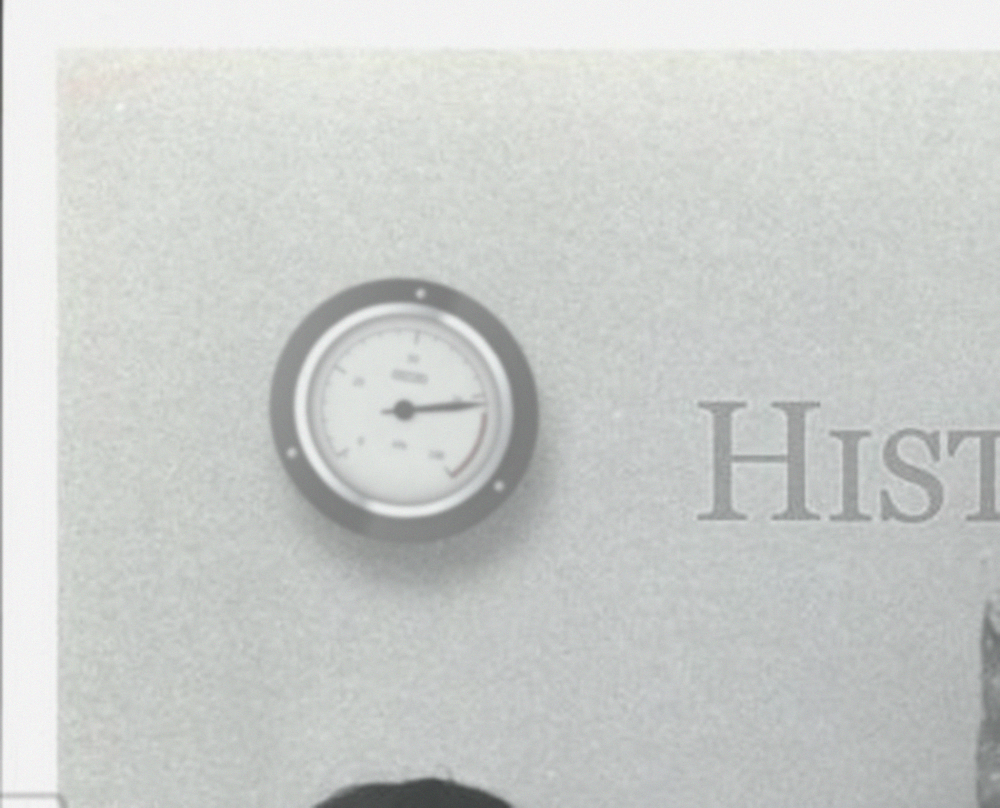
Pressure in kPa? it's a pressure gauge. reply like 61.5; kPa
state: 77.5; kPa
